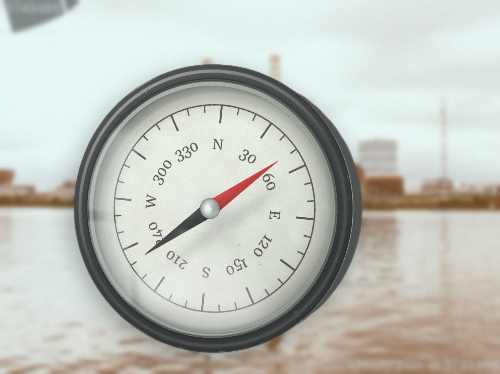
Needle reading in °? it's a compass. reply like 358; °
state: 50; °
